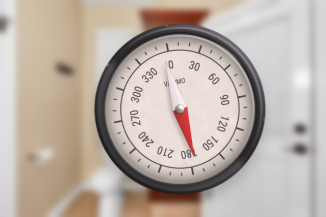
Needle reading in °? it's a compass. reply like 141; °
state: 175; °
